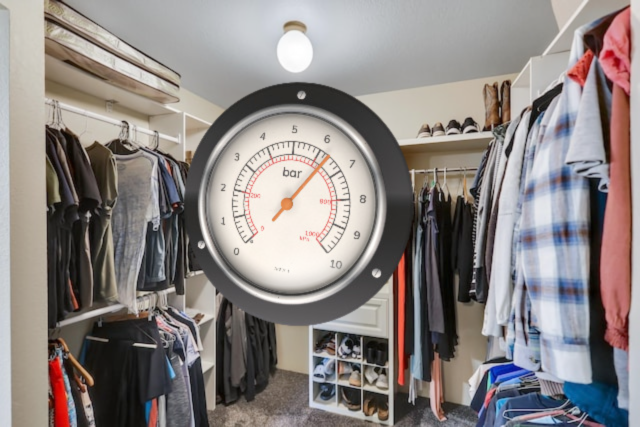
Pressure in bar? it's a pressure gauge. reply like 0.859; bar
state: 6.4; bar
